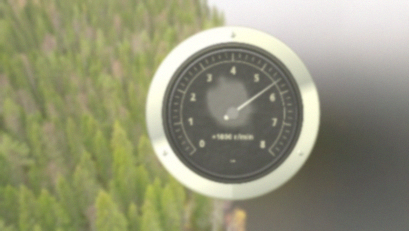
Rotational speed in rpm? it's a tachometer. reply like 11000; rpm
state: 5600; rpm
